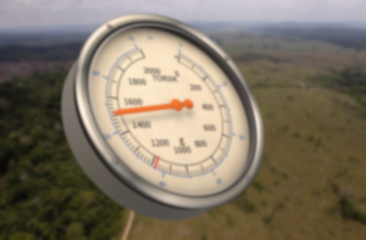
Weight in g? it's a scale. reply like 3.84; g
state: 1500; g
